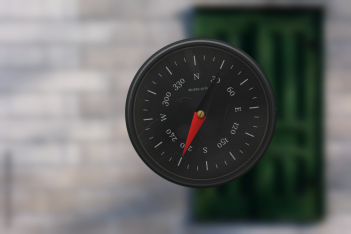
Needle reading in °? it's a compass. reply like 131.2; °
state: 210; °
